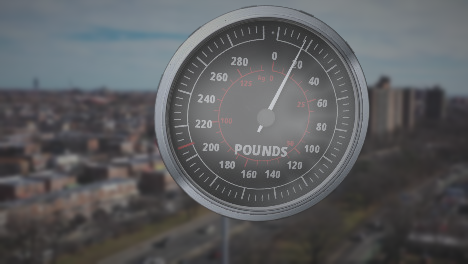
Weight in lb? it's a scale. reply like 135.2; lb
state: 16; lb
